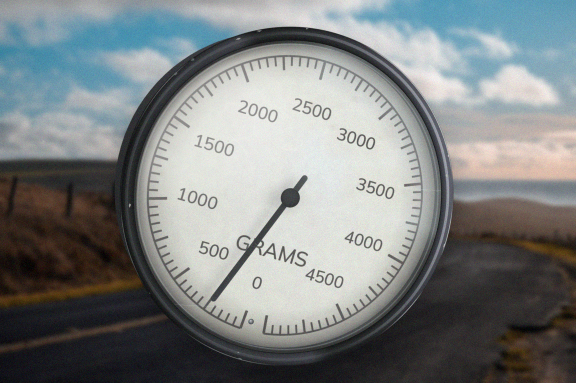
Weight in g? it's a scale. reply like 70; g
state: 250; g
